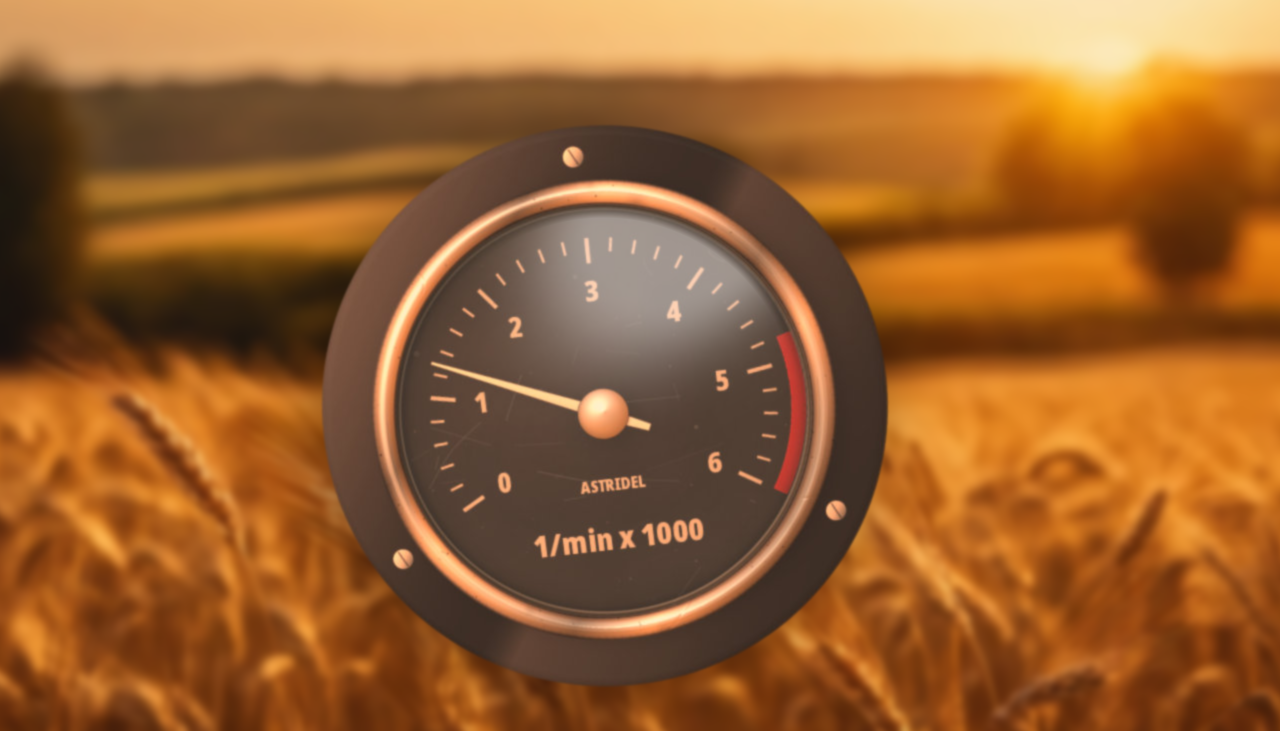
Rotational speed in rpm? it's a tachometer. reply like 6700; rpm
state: 1300; rpm
